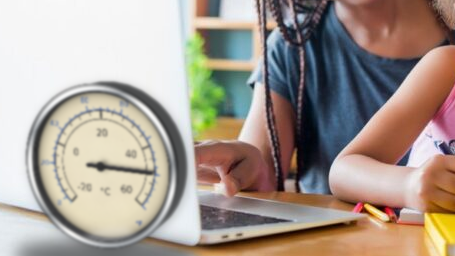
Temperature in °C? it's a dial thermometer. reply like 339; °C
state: 48; °C
